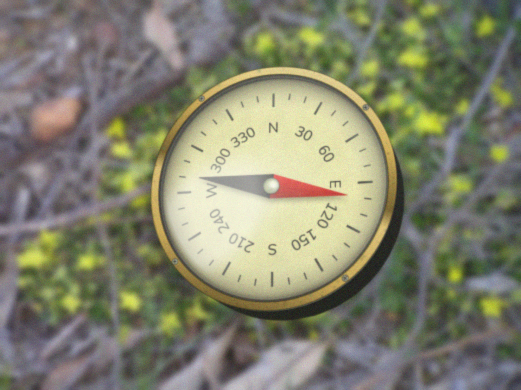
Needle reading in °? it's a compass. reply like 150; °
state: 100; °
